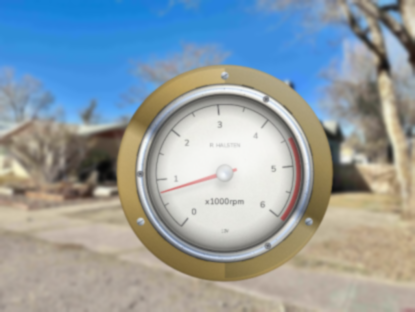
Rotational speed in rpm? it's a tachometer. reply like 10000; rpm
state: 750; rpm
